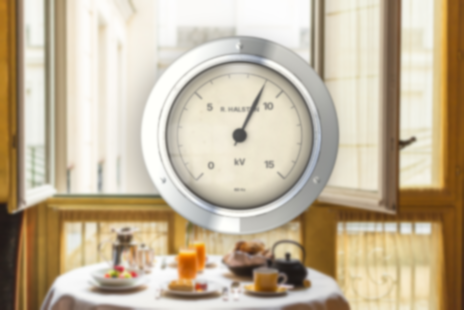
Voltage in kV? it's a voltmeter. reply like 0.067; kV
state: 9; kV
